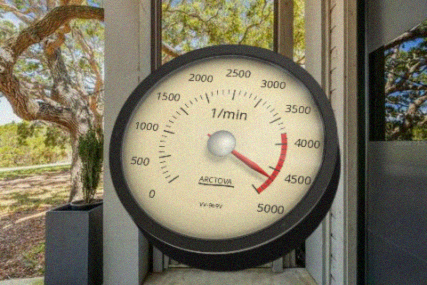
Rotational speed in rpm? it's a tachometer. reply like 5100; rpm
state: 4700; rpm
